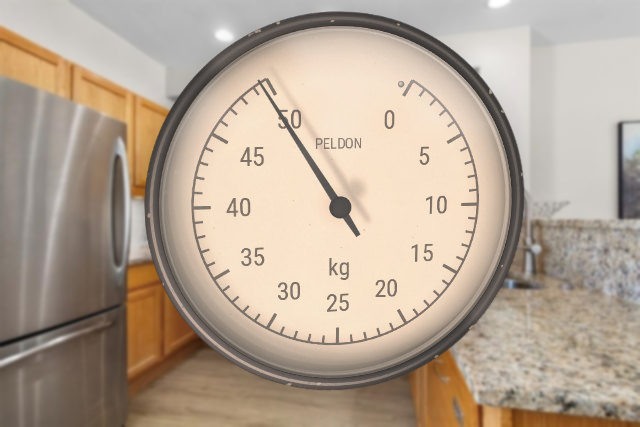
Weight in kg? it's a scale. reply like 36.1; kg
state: 49.5; kg
